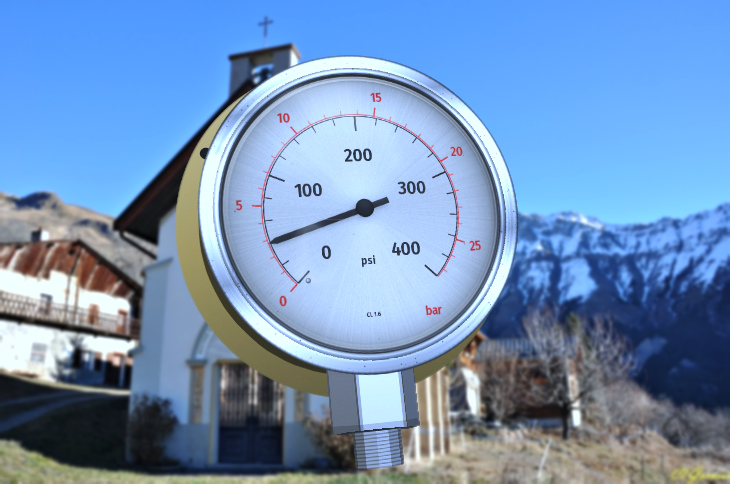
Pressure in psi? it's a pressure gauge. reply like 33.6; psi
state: 40; psi
